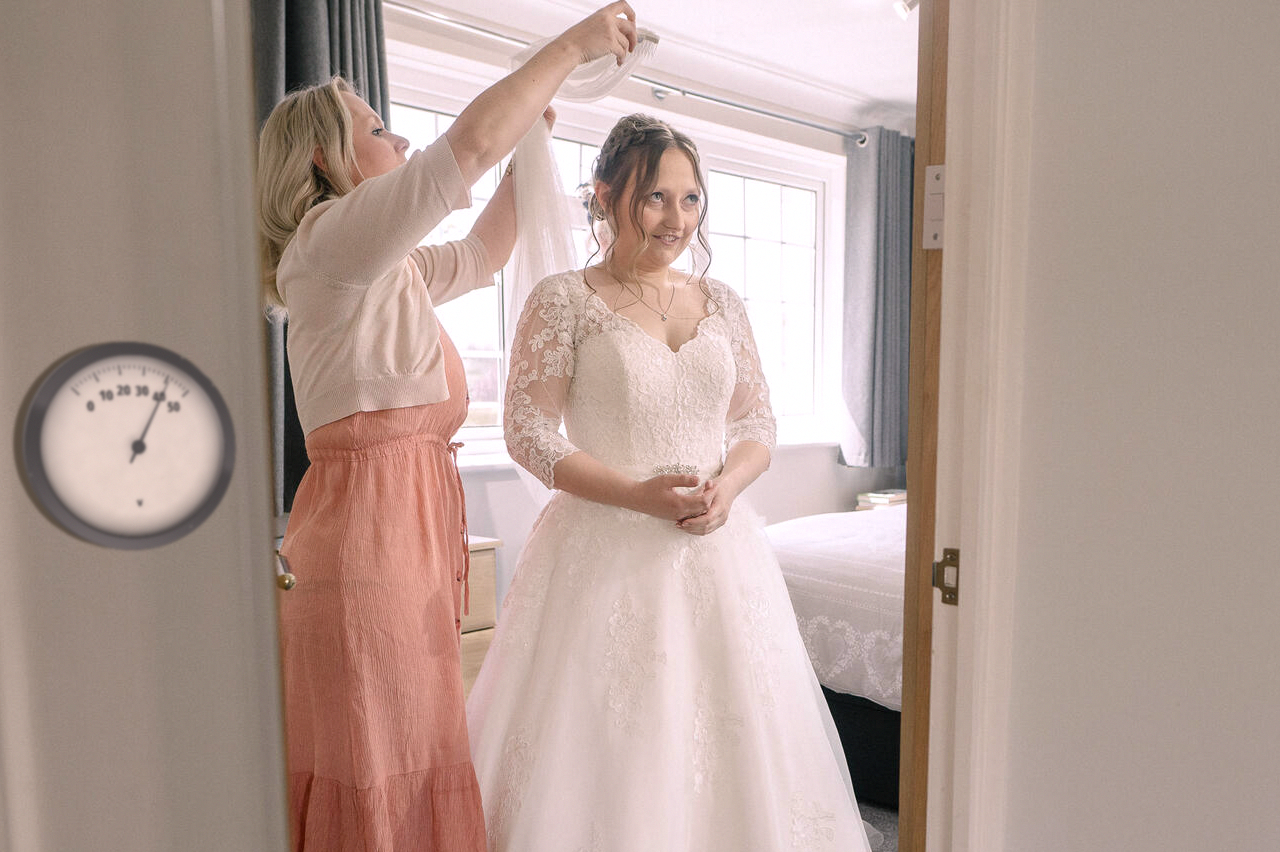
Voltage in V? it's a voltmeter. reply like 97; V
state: 40; V
